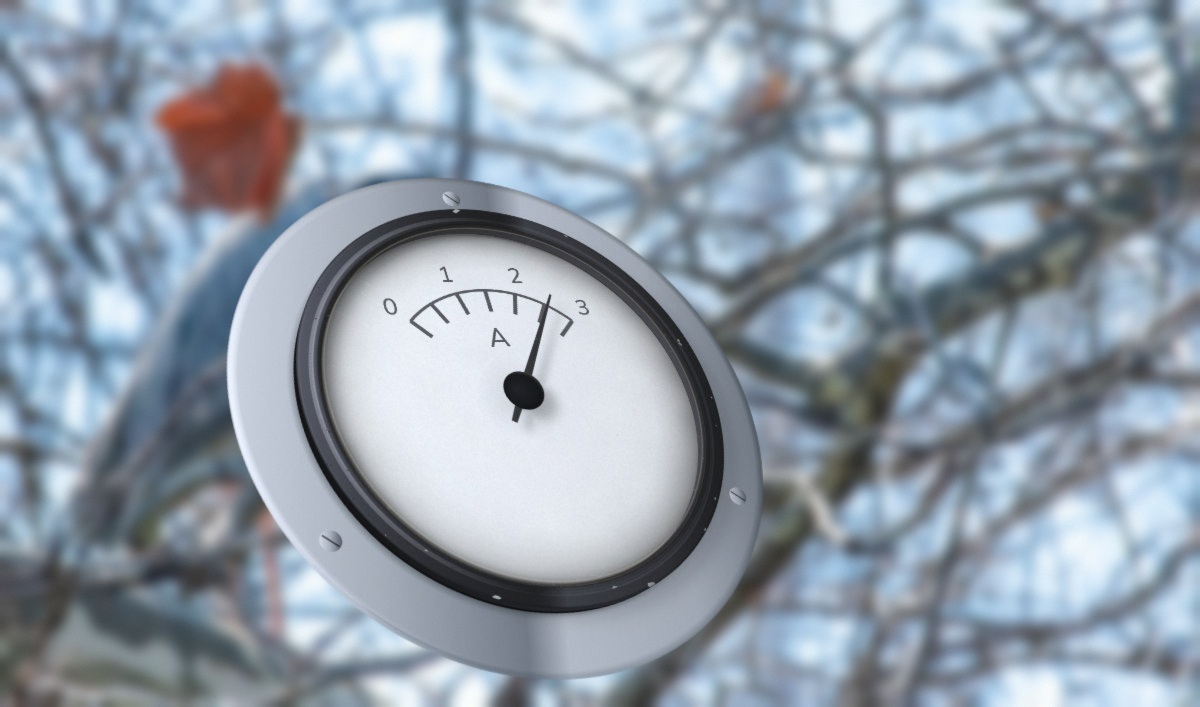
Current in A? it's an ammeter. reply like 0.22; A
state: 2.5; A
